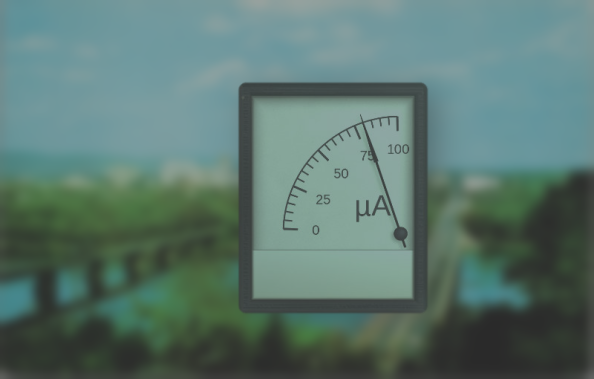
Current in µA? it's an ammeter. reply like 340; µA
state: 80; µA
